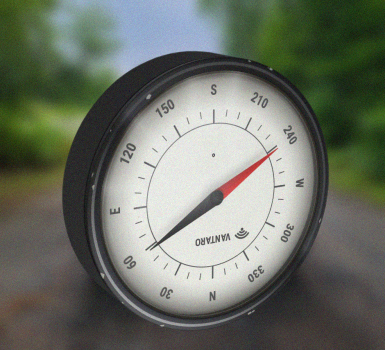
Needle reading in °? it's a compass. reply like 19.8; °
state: 240; °
